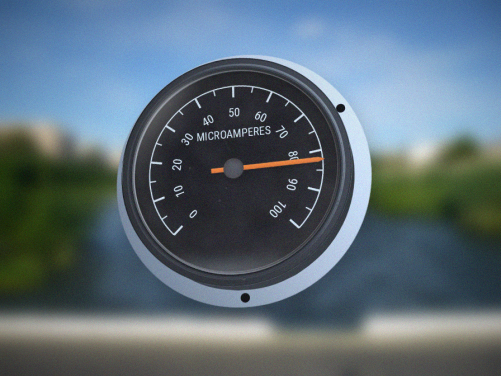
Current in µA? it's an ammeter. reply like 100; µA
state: 82.5; µA
